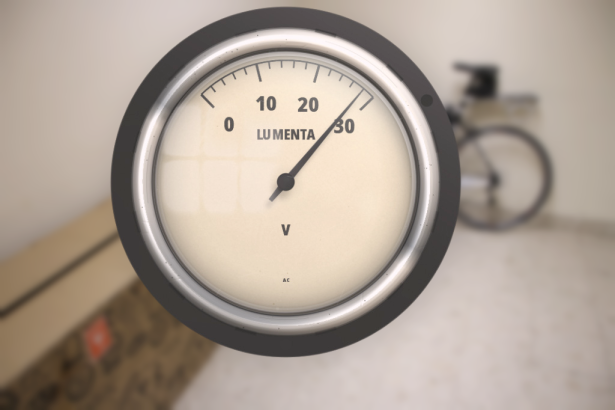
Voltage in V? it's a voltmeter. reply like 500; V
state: 28; V
